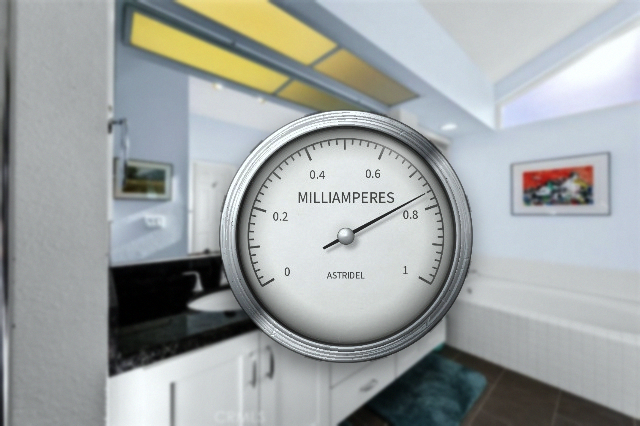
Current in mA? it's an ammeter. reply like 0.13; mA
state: 0.76; mA
